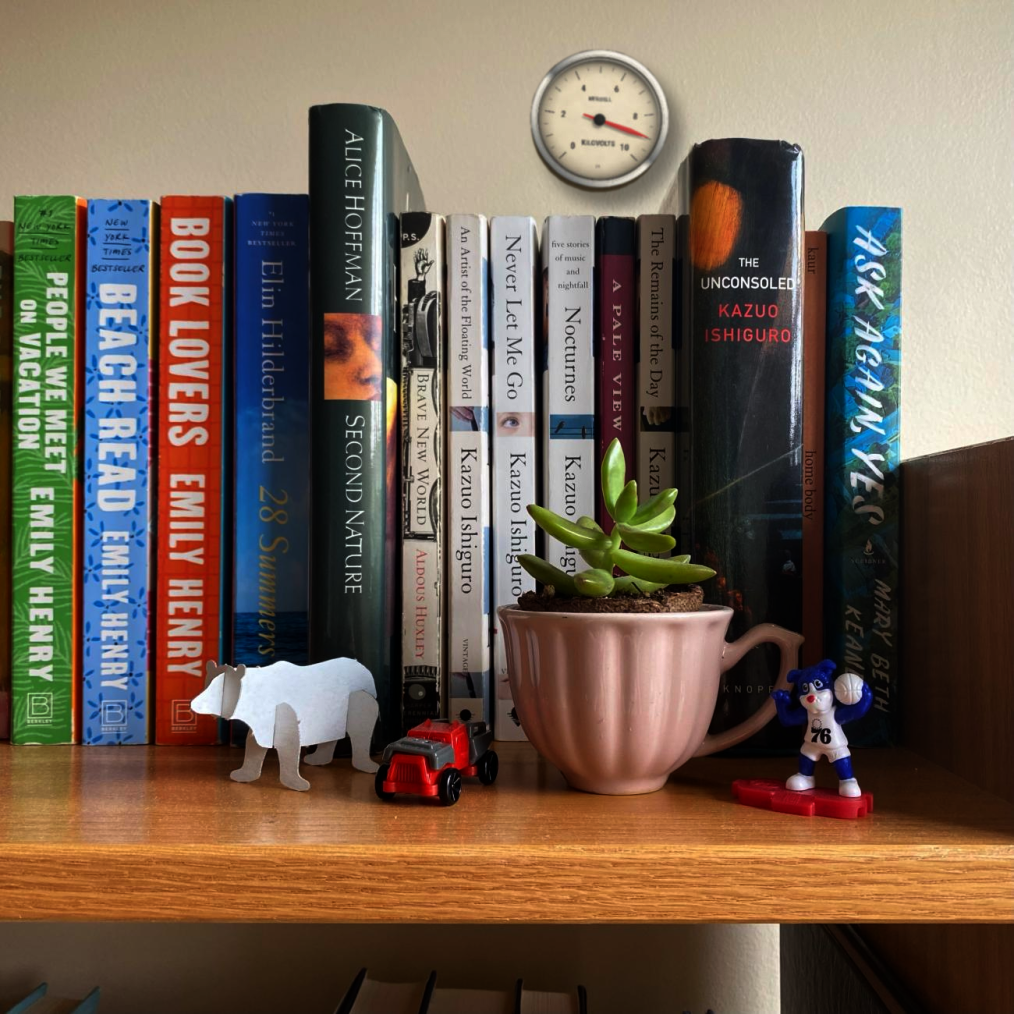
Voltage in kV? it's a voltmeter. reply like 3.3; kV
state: 9; kV
